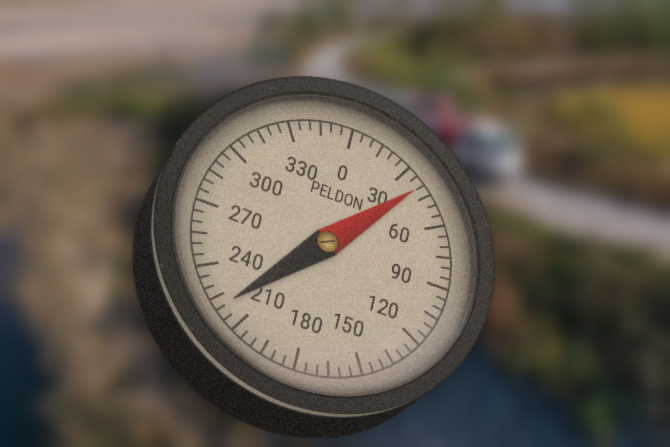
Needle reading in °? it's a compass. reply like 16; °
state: 40; °
